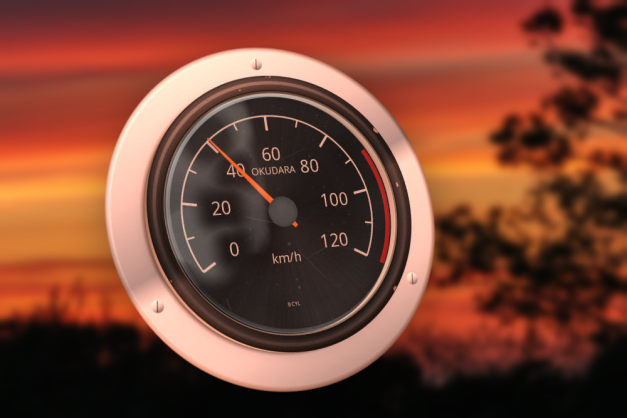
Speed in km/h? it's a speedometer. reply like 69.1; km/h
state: 40; km/h
